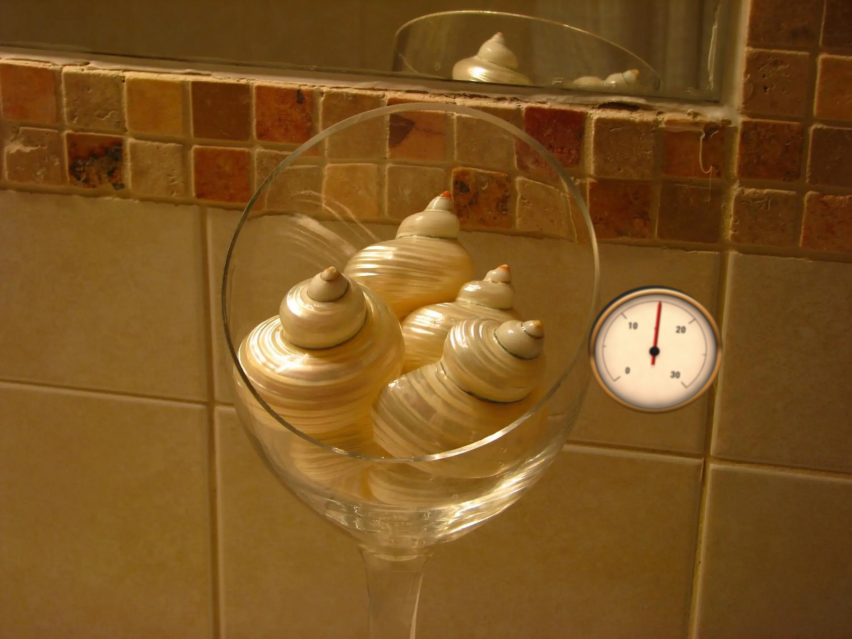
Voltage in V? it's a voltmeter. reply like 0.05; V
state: 15; V
